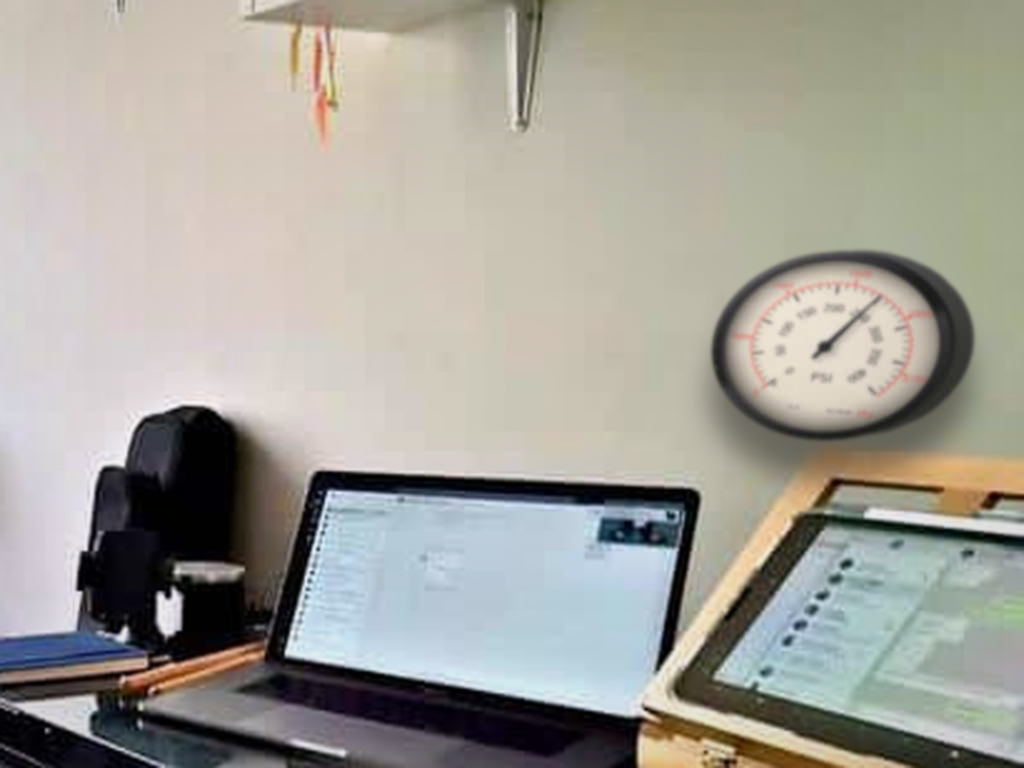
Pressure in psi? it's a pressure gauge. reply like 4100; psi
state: 250; psi
